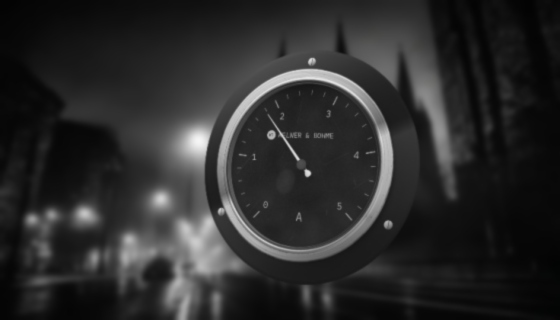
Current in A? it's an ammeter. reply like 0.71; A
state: 1.8; A
